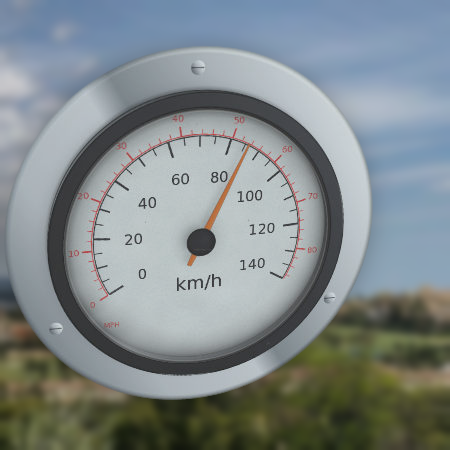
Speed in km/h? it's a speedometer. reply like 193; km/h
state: 85; km/h
